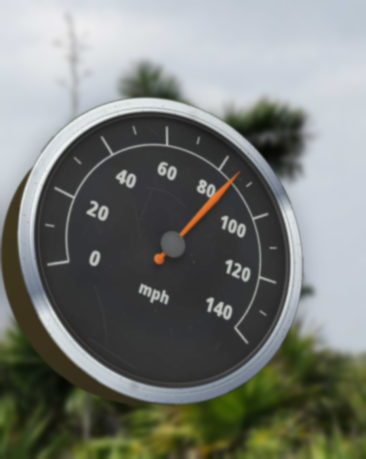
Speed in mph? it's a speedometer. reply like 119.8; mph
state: 85; mph
